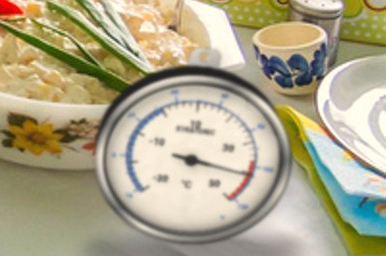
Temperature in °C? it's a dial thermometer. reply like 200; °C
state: 40; °C
